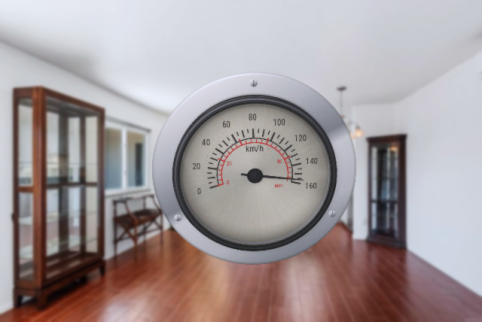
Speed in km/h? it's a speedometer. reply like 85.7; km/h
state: 155; km/h
